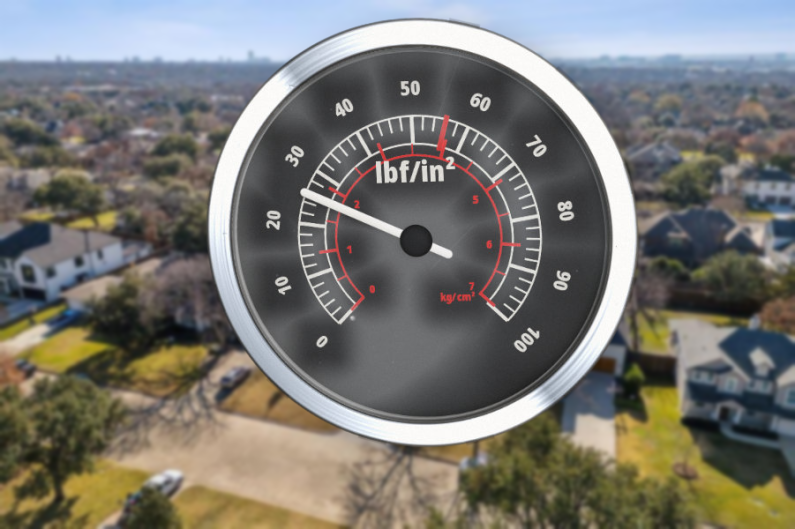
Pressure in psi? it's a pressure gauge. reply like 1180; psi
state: 26; psi
